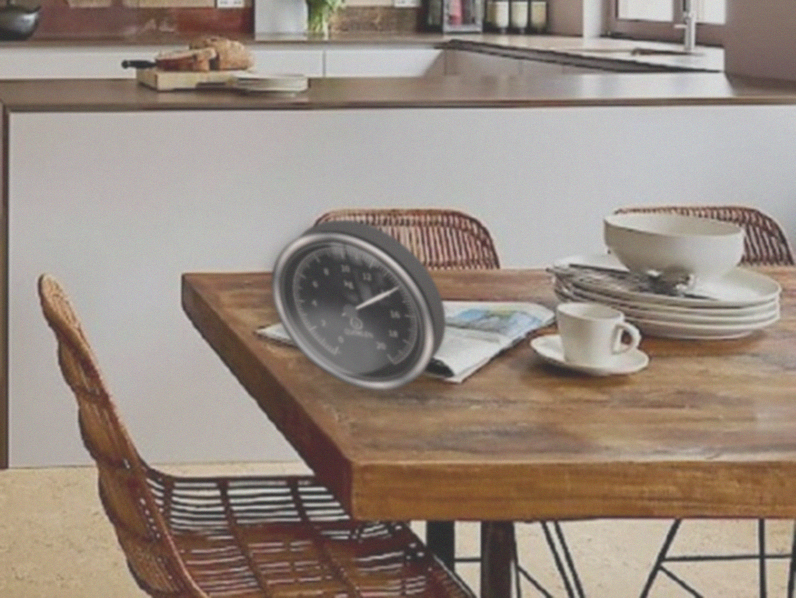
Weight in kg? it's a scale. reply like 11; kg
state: 14; kg
